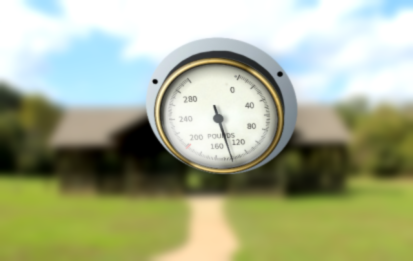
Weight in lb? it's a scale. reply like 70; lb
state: 140; lb
